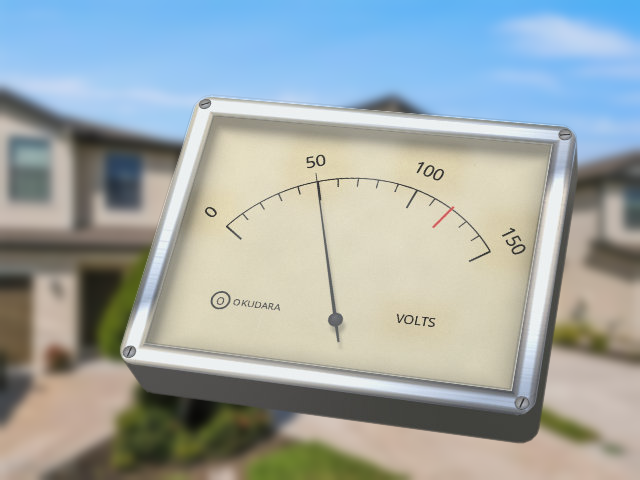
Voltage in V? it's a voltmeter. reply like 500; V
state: 50; V
